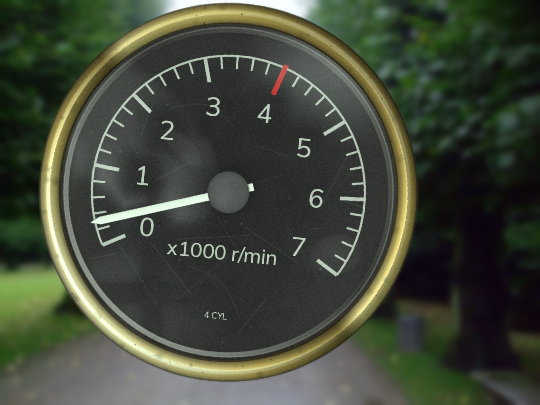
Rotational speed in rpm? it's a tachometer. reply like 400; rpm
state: 300; rpm
